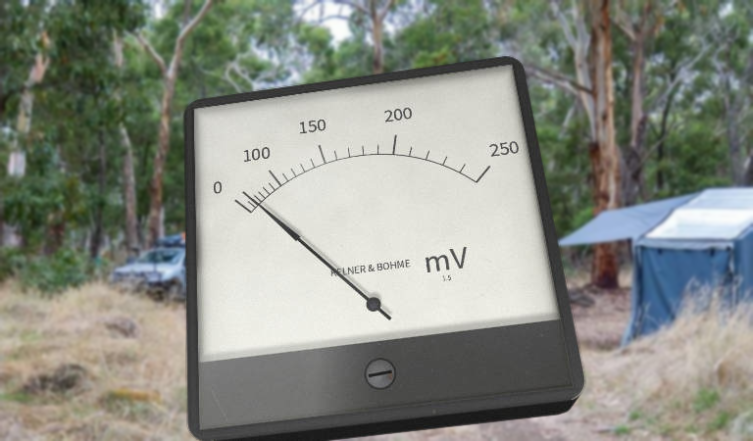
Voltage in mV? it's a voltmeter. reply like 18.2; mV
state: 50; mV
